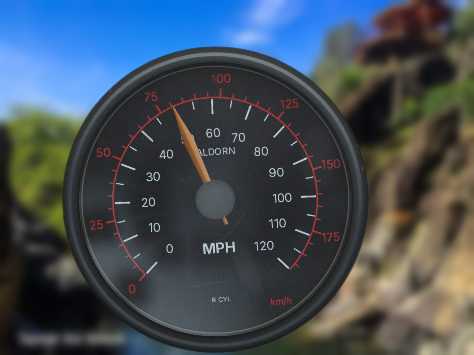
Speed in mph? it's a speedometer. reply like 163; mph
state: 50; mph
